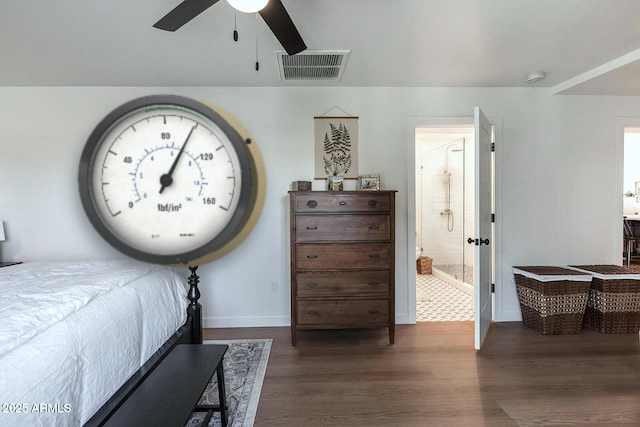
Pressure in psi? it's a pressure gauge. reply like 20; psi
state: 100; psi
